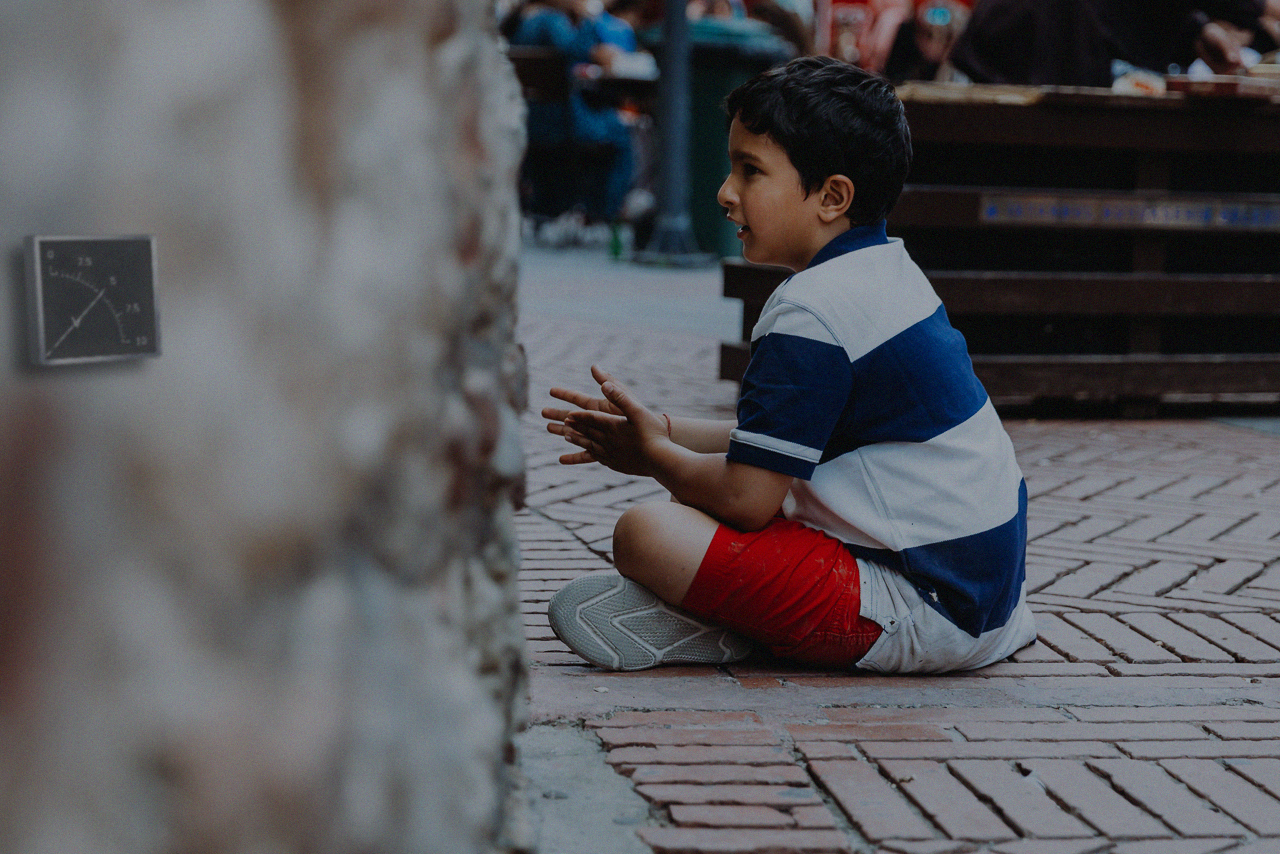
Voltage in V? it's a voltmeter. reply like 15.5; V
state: 5; V
